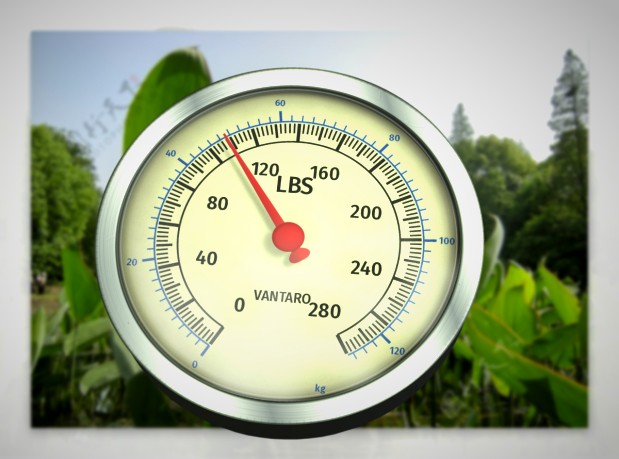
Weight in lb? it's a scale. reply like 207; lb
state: 108; lb
